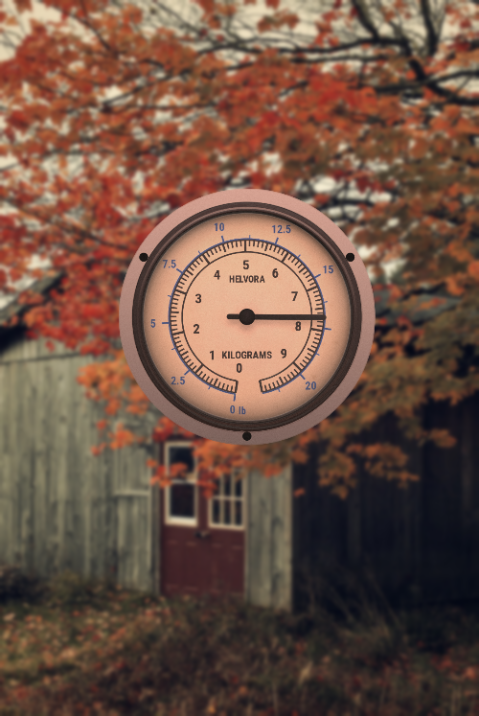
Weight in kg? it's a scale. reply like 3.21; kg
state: 7.7; kg
